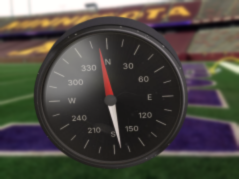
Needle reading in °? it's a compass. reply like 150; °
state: 352.5; °
